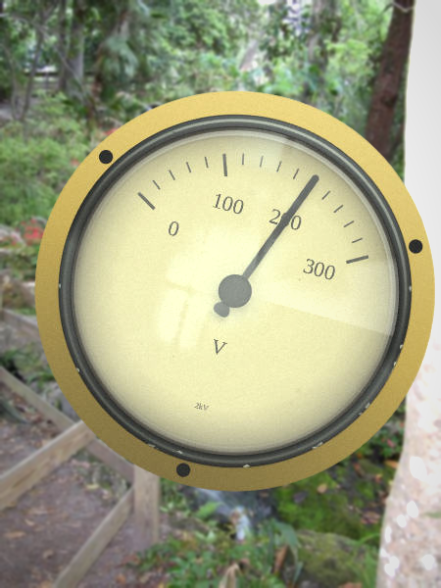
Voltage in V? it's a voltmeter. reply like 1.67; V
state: 200; V
